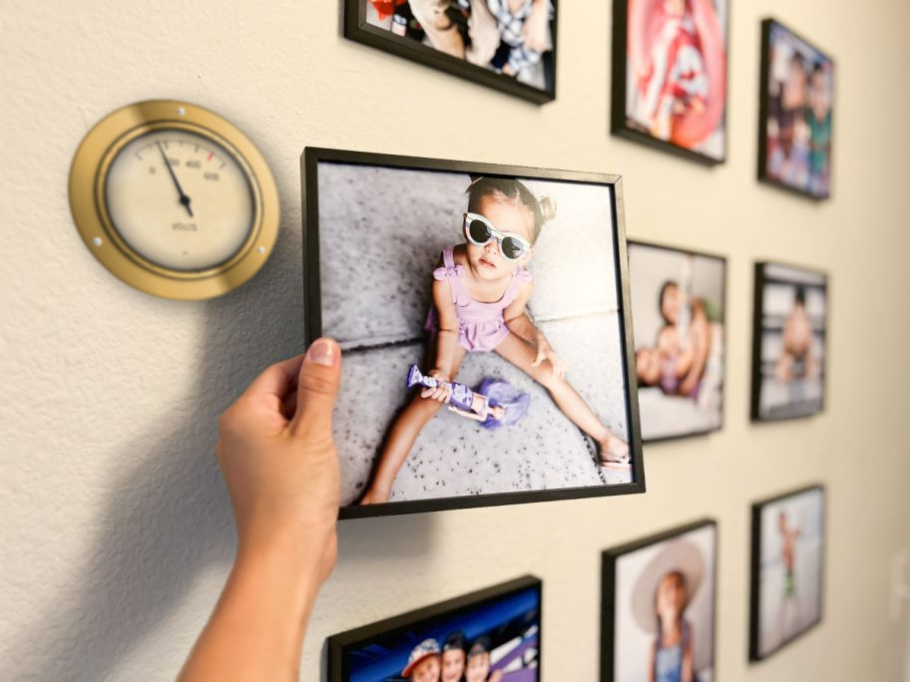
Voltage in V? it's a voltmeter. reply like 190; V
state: 150; V
